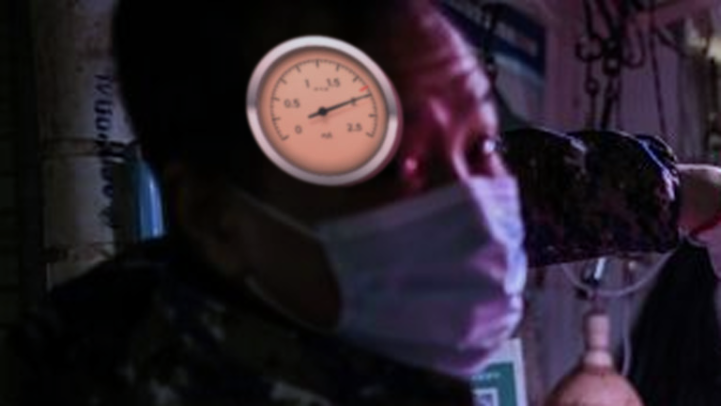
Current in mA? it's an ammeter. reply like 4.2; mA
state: 2; mA
